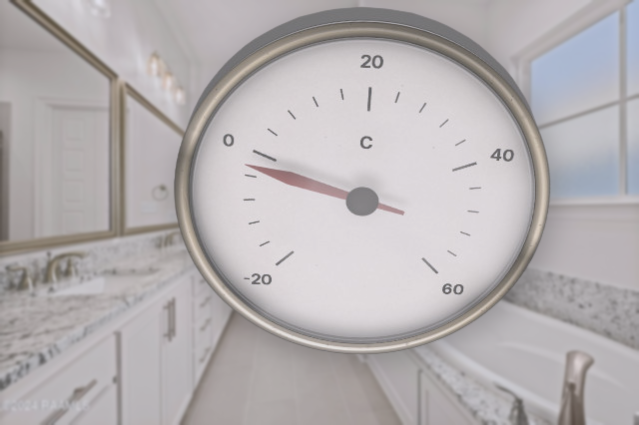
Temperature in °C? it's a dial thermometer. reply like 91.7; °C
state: -2; °C
